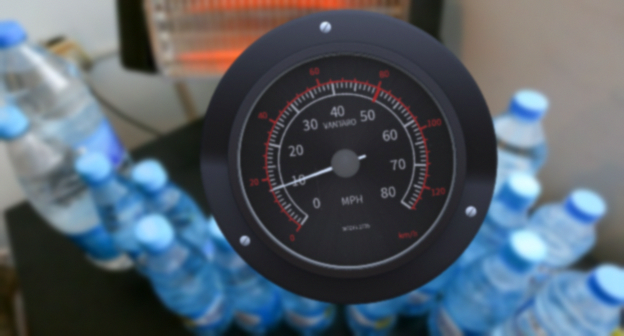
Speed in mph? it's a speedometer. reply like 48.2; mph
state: 10; mph
